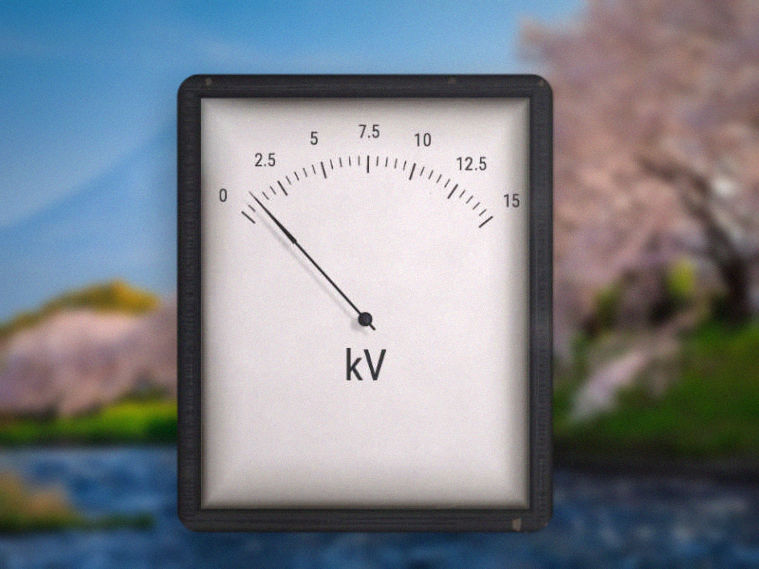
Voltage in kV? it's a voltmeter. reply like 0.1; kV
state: 1; kV
